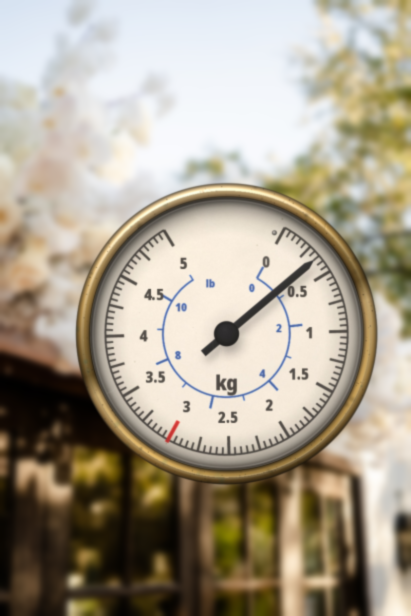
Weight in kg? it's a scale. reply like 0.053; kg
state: 0.35; kg
